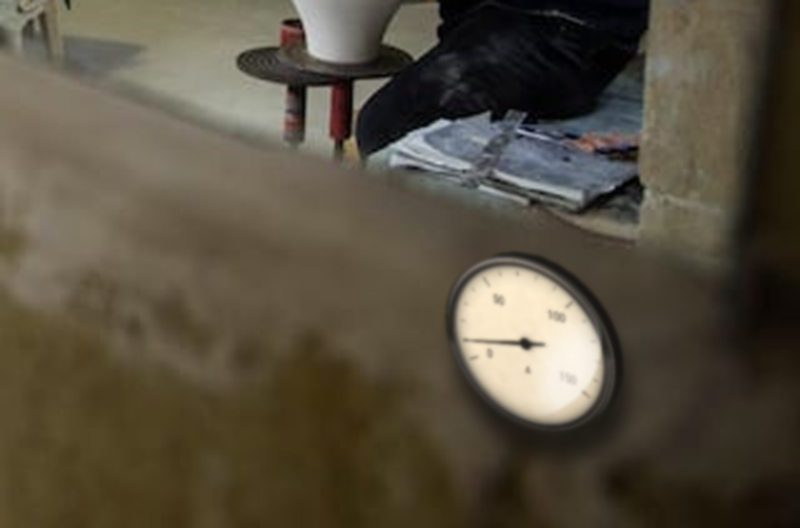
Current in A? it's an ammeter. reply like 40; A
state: 10; A
